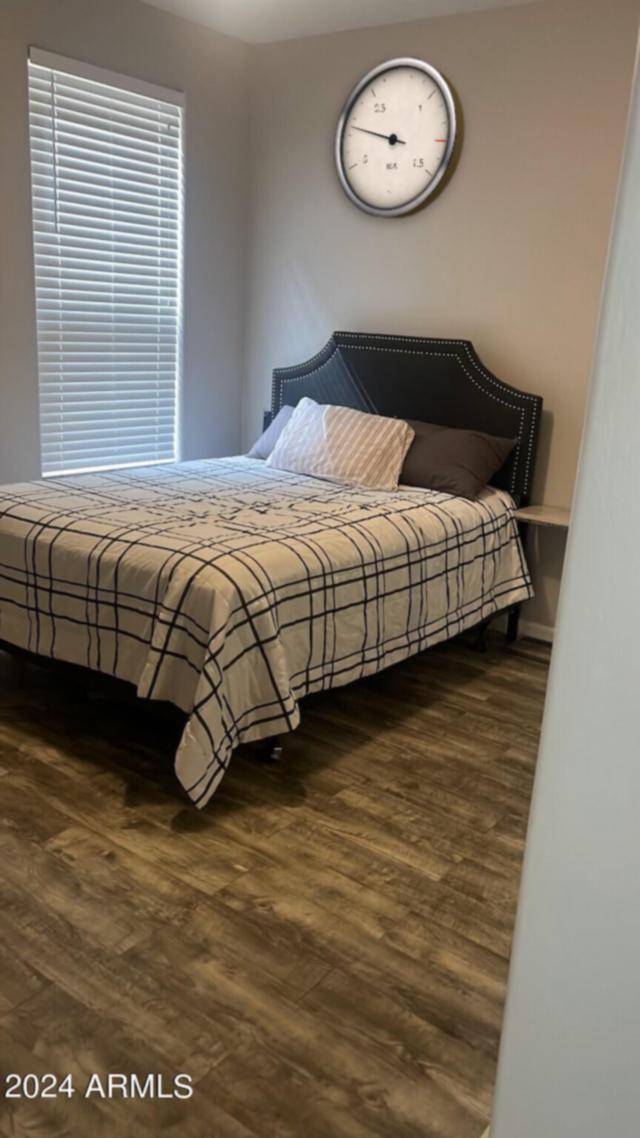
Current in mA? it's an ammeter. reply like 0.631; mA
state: 0.25; mA
